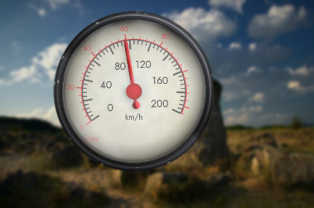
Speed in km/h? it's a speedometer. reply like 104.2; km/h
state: 96; km/h
